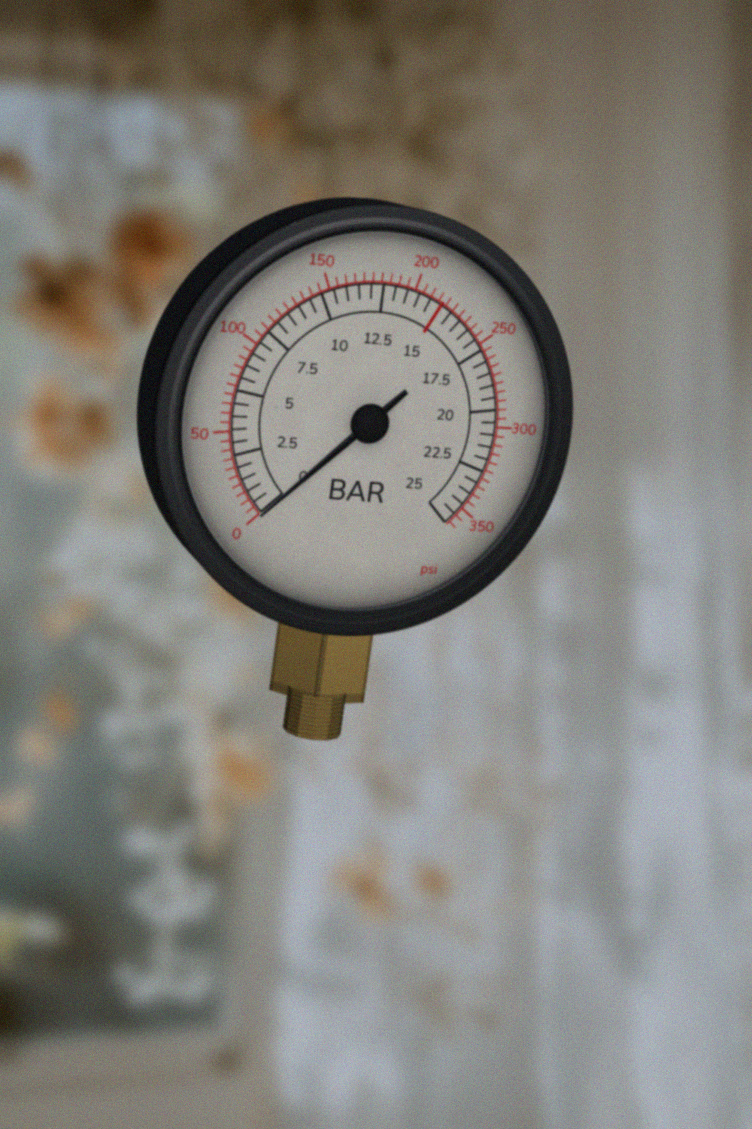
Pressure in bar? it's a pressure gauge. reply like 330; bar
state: 0; bar
